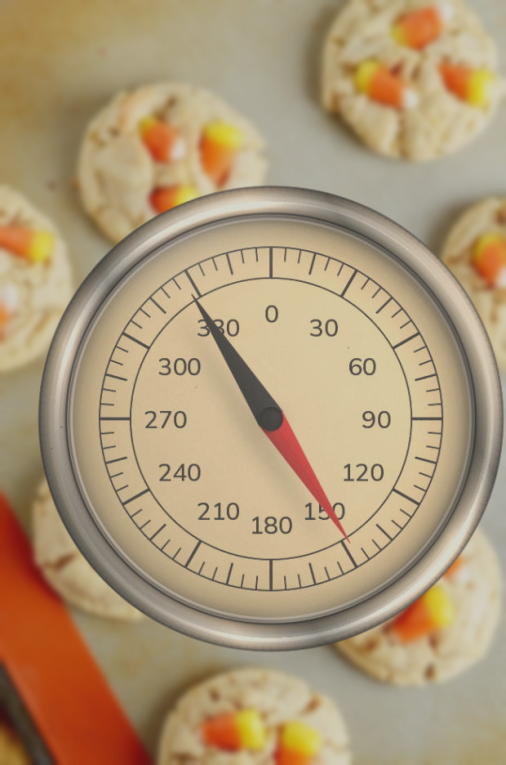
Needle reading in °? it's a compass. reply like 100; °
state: 147.5; °
